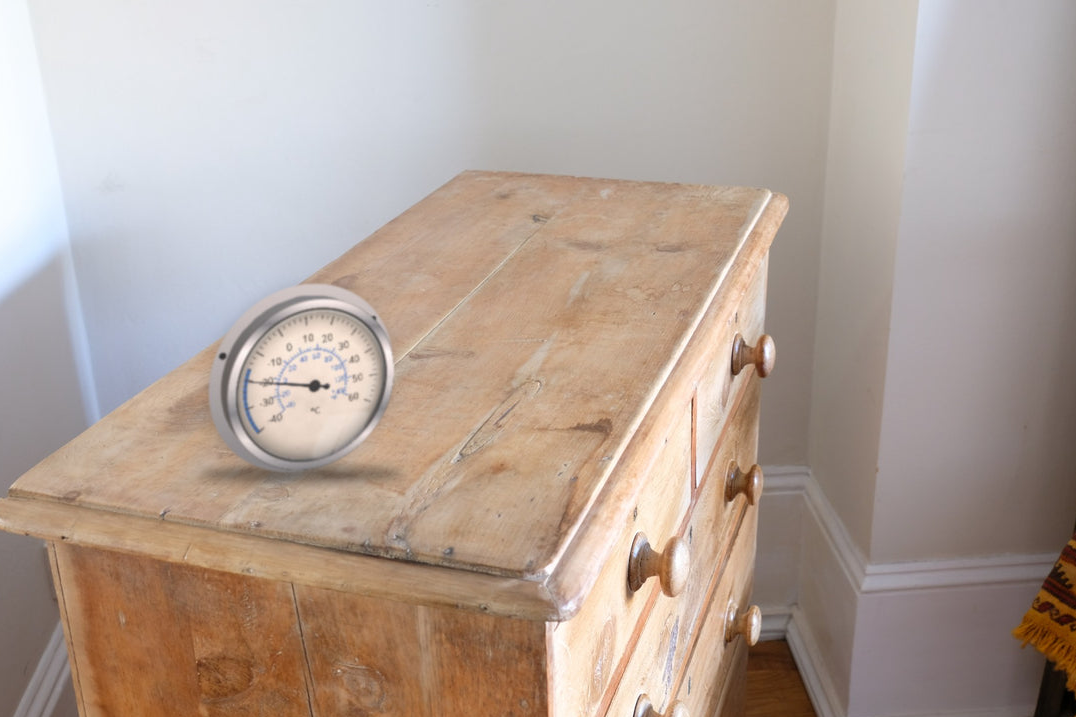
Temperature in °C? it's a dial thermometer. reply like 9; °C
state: -20; °C
